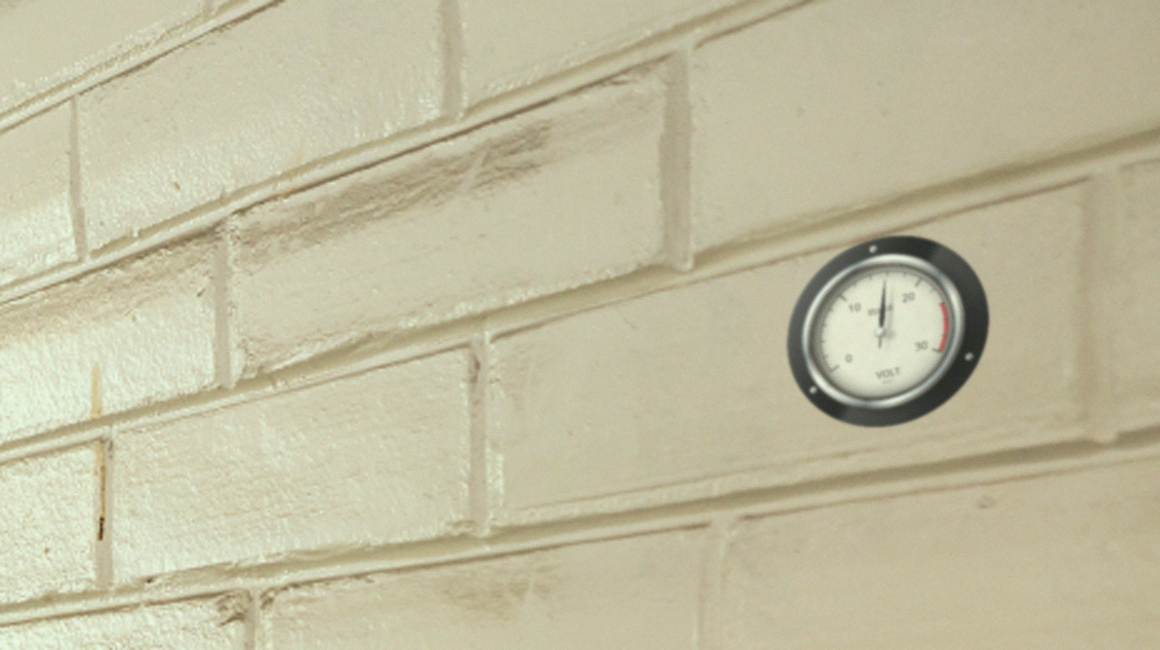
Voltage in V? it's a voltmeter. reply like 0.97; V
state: 16; V
